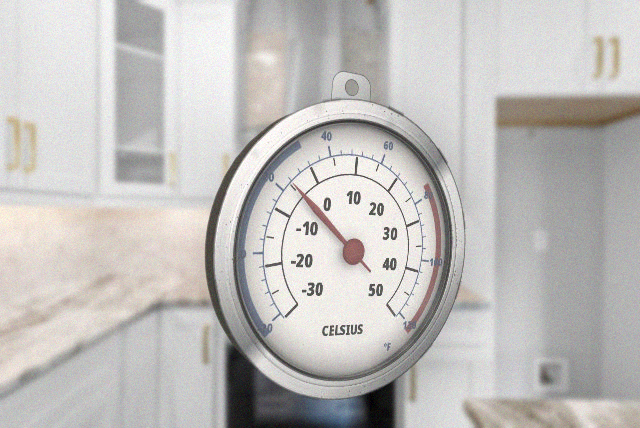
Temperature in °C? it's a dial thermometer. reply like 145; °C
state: -5; °C
